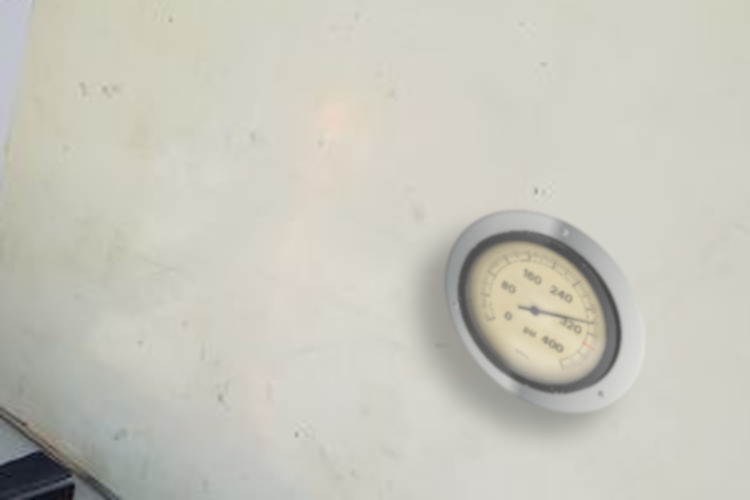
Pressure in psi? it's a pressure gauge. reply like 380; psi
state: 300; psi
